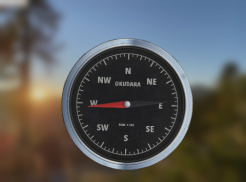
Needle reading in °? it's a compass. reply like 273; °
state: 265; °
